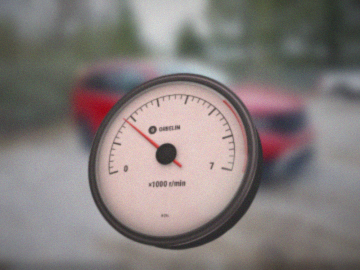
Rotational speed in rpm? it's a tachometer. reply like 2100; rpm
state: 1800; rpm
